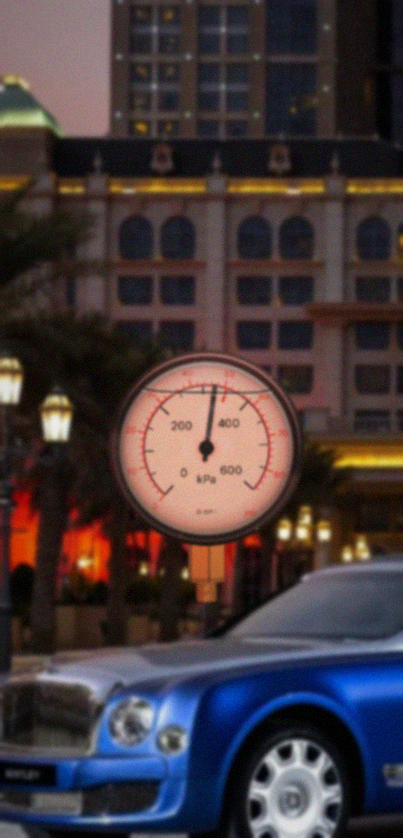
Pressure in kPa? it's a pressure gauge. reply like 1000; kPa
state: 325; kPa
